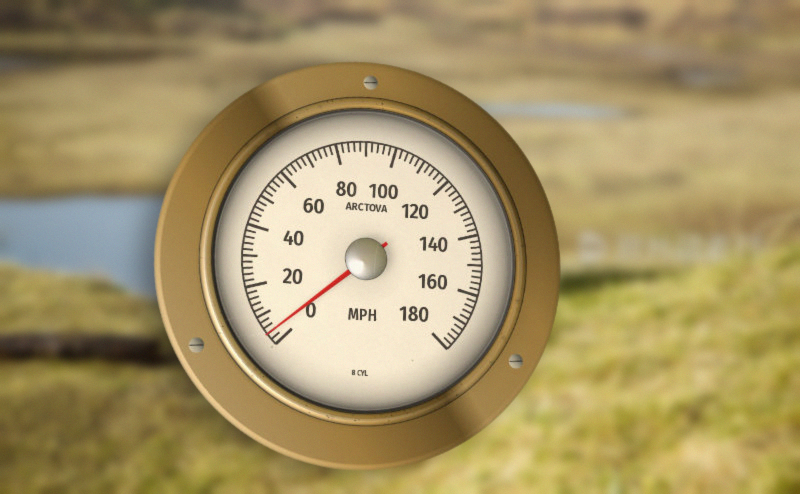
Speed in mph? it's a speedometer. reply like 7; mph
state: 4; mph
